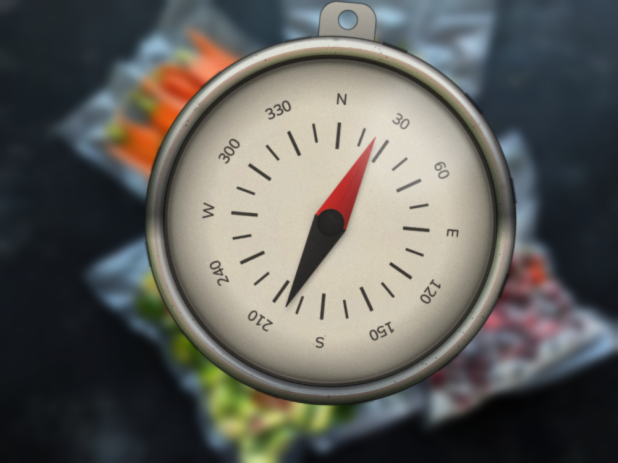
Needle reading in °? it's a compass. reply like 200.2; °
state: 22.5; °
